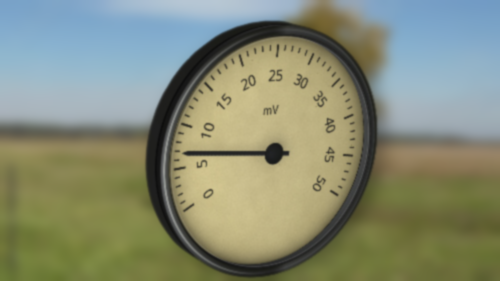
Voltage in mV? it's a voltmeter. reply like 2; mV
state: 7; mV
